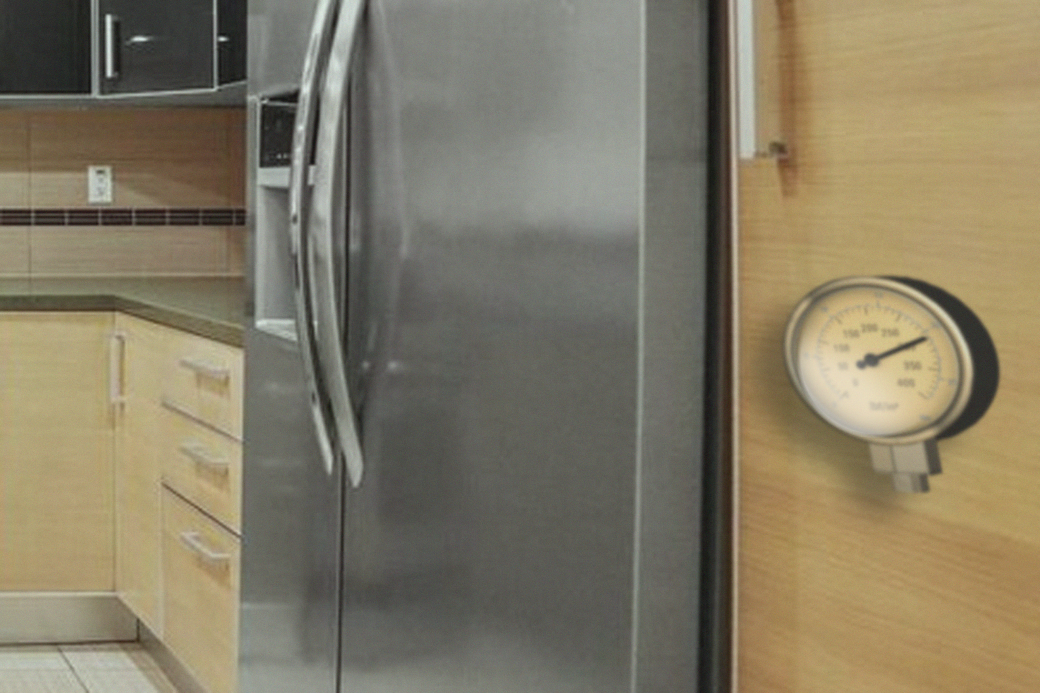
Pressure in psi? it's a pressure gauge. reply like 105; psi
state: 300; psi
